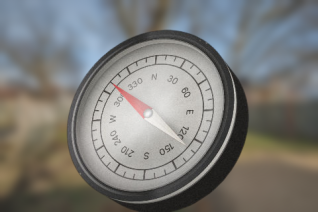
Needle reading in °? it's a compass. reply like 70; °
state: 310; °
